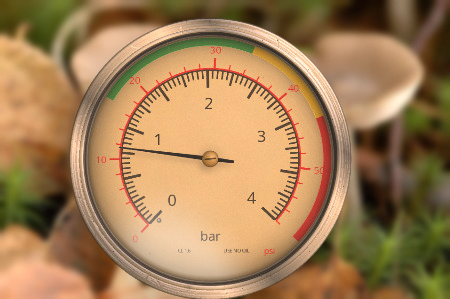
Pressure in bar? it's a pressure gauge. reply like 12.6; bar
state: 0.8; bar
